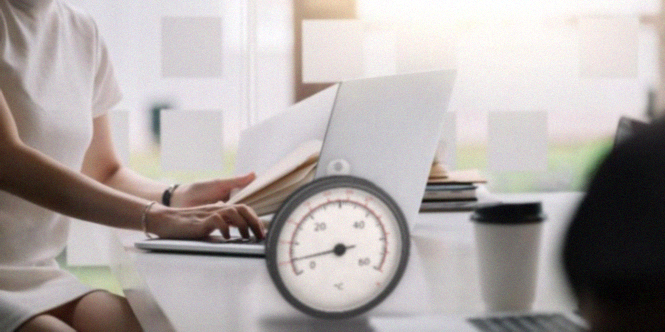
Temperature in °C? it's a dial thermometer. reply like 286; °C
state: 5; °C
